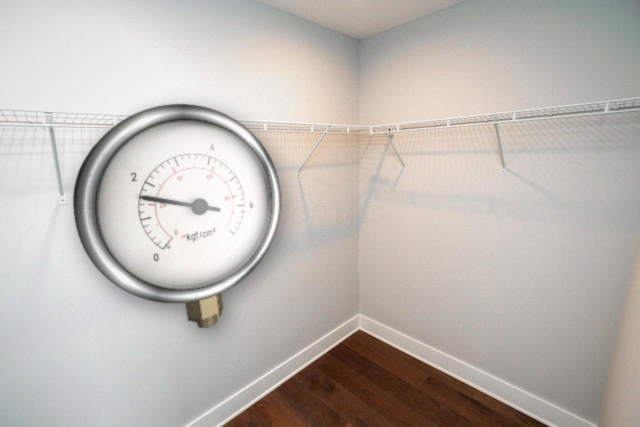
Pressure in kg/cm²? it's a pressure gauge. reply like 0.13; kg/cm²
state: 1.6; kg/cm²
